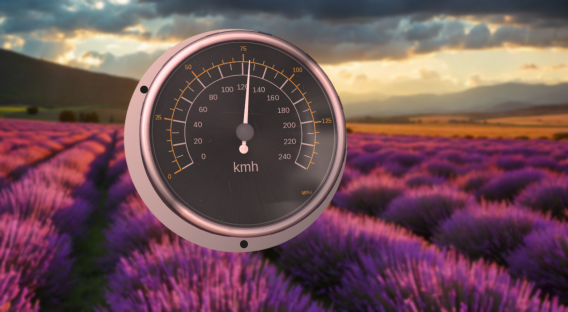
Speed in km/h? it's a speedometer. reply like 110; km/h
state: 125; km/h
